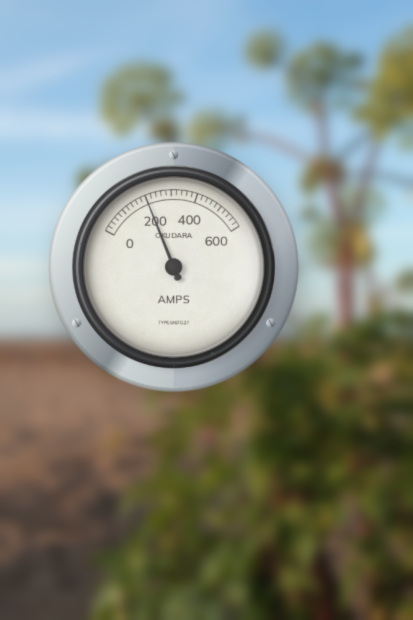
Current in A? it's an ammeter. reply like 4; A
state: 200; A
